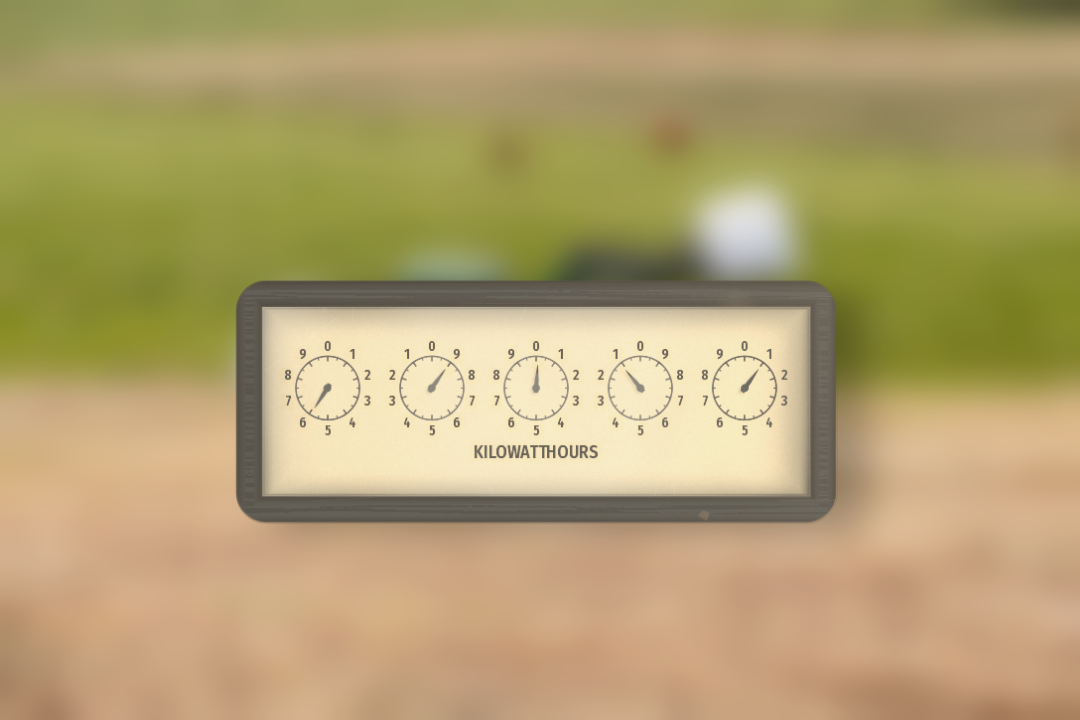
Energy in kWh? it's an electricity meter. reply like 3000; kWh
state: 59011; kWh
